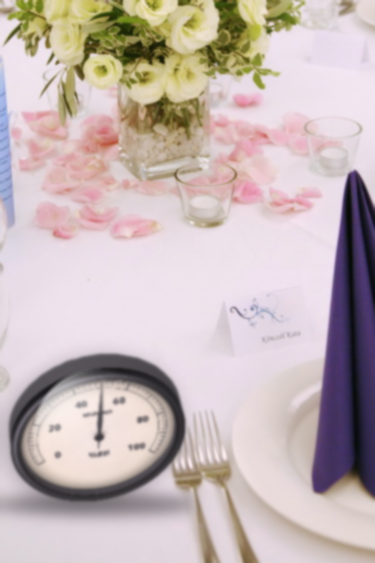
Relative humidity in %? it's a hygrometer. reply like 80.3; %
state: 50; %
